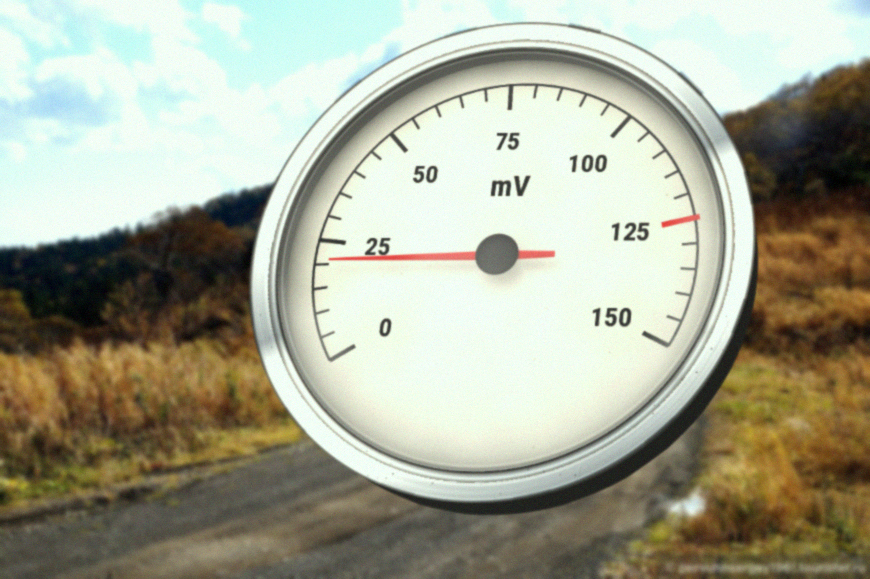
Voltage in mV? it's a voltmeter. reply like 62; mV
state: 20; mV
